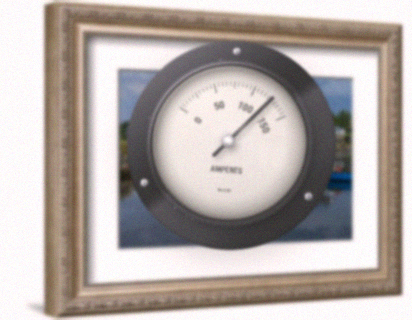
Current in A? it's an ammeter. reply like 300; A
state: 125; A
